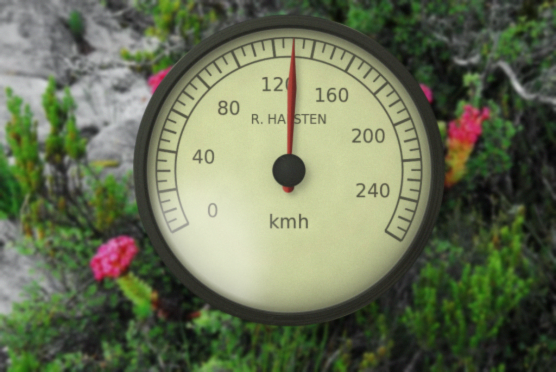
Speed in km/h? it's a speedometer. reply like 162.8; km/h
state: 130; km/h
